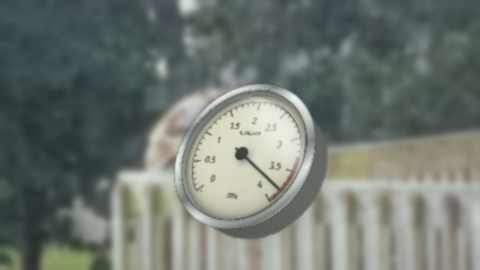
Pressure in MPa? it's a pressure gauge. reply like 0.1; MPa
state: 3.8; MPa
